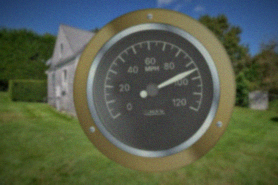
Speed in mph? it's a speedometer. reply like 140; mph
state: 95; mph
